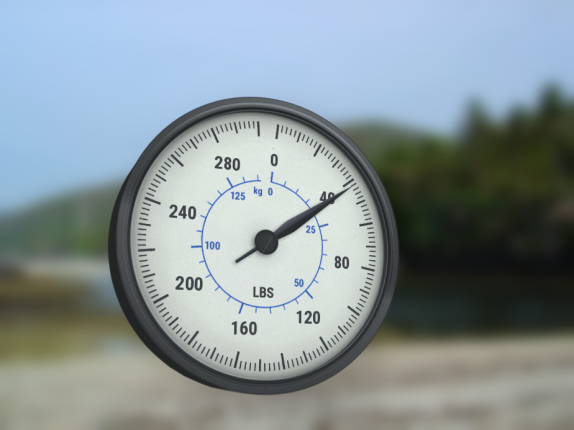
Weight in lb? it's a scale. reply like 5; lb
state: 42; lb
